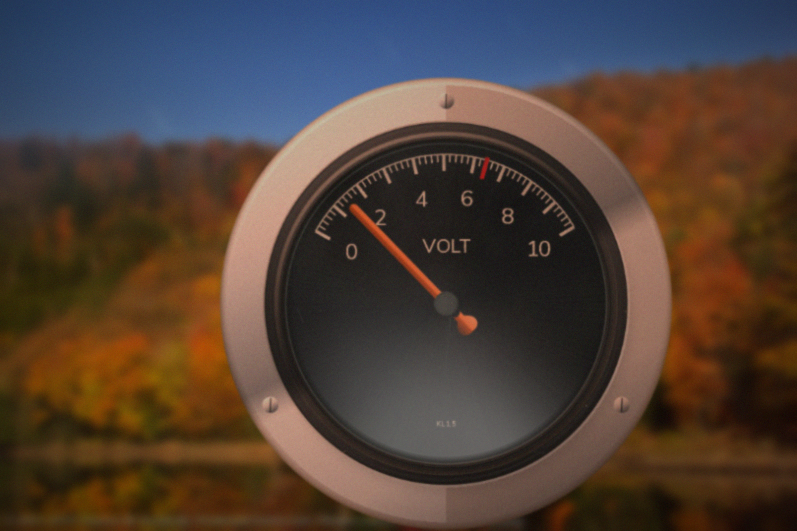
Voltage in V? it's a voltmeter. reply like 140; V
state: 1.4; V
